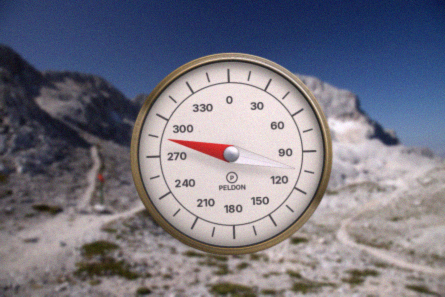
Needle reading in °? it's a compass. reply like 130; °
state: 285; °
